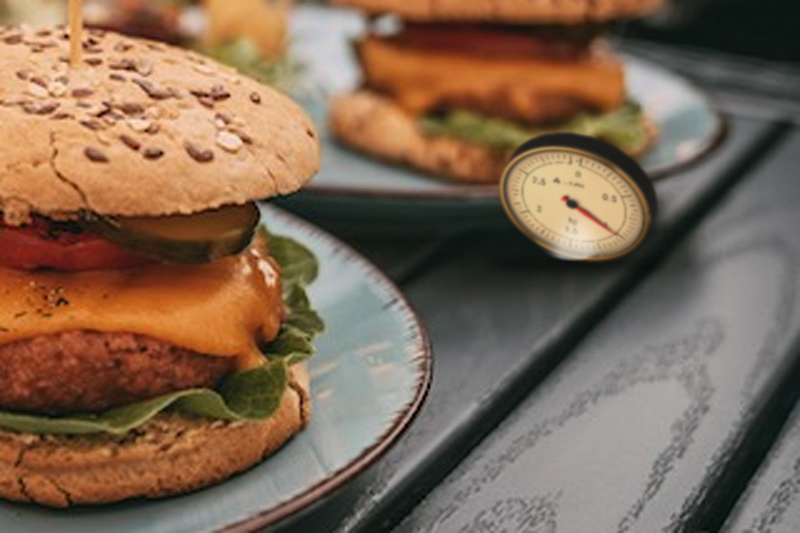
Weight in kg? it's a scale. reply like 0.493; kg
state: 1; kg
